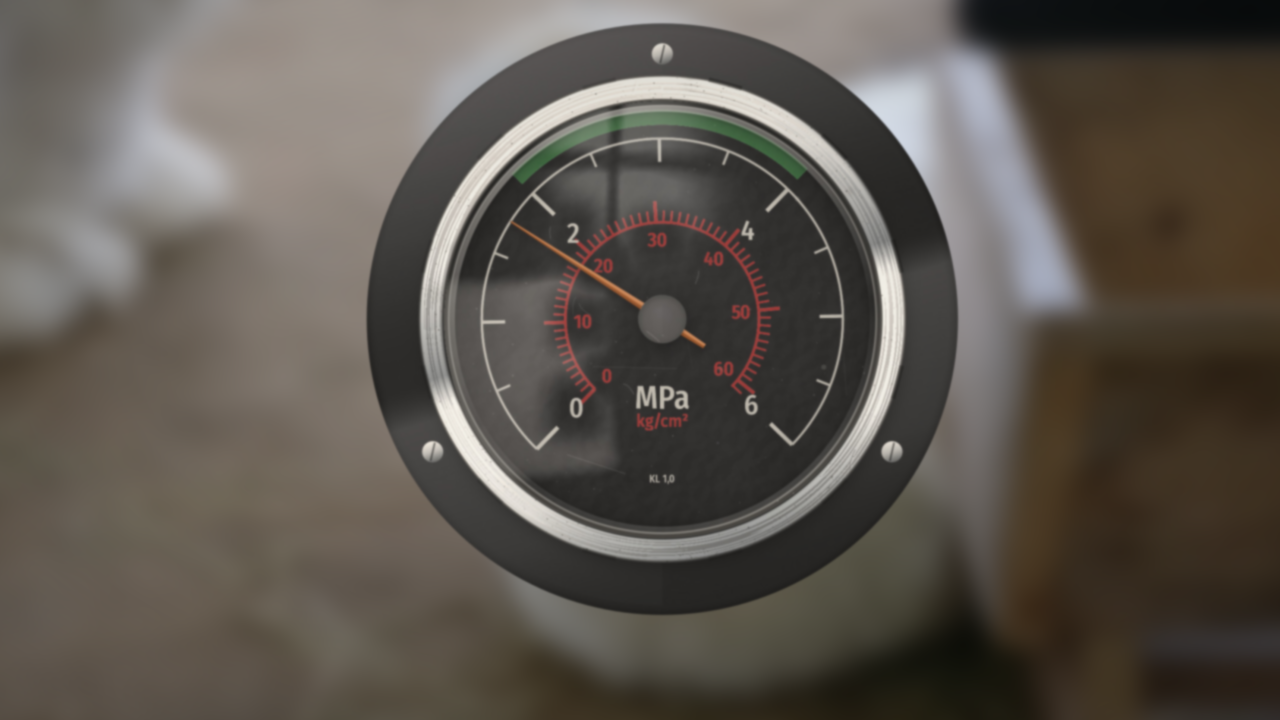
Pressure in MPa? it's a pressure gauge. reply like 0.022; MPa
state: 1.75; MPa
